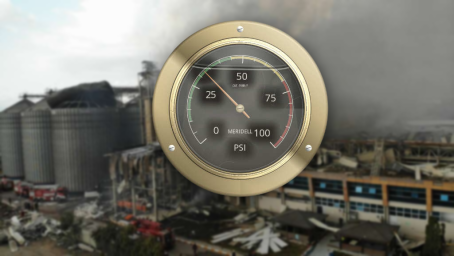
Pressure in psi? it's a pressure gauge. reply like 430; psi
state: 32.5; psi
